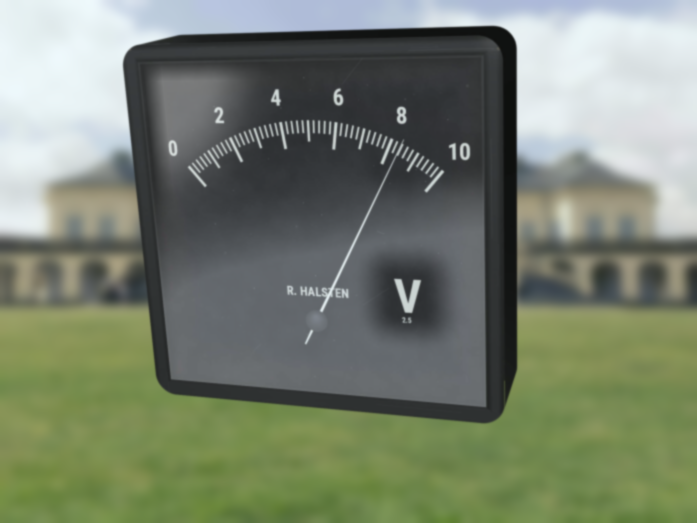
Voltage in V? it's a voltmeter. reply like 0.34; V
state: 8.4; V
